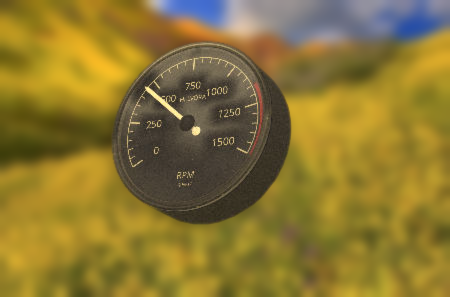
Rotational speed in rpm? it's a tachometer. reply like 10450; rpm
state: 450; rpm
